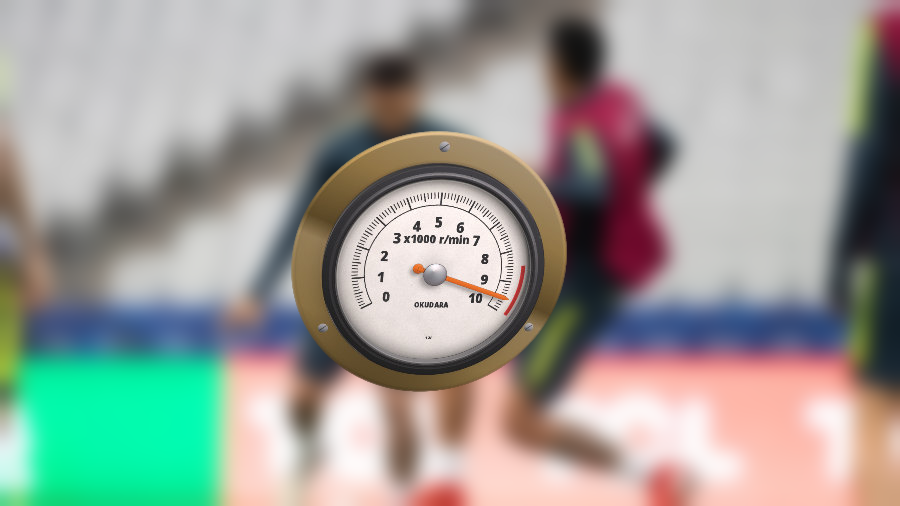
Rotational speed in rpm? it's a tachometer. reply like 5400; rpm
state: 9500; rpm
